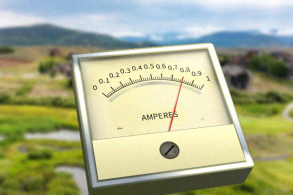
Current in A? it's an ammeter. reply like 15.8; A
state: 0.8; A
